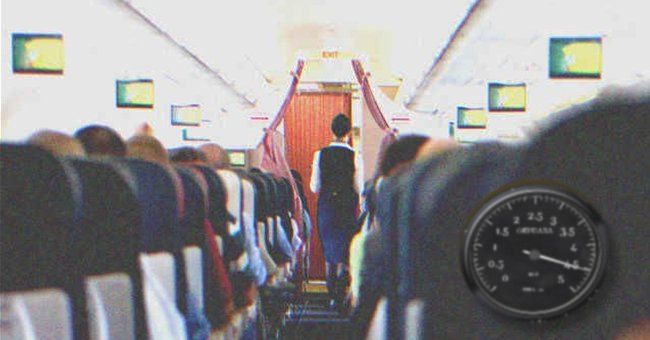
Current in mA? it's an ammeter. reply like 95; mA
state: 4.5; mA
